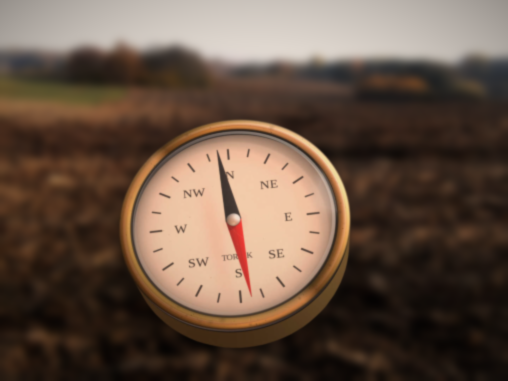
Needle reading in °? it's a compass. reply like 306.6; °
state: 172.5; °
